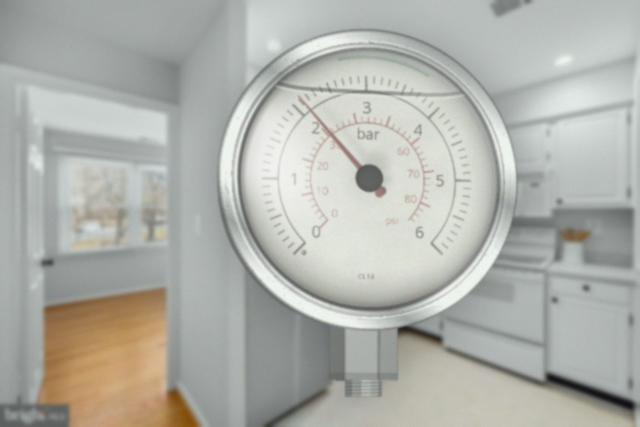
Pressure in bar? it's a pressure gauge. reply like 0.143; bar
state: 2.1; bar
